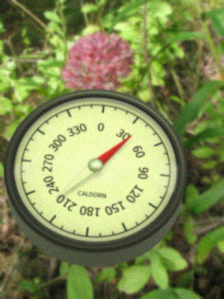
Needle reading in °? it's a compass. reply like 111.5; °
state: 40; °
